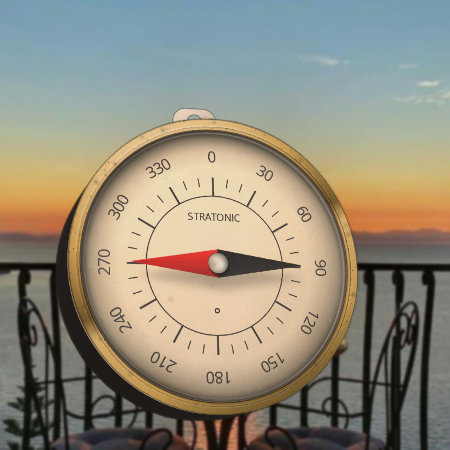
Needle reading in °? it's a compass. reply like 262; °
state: 270; °
